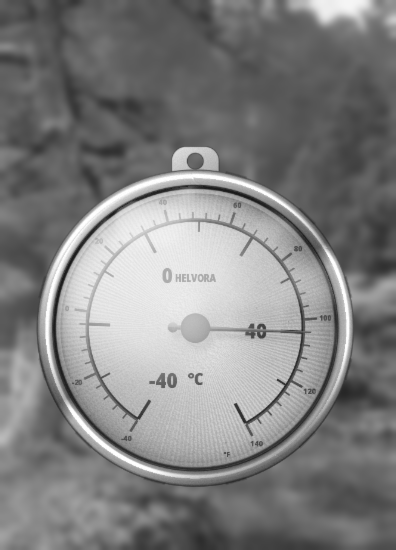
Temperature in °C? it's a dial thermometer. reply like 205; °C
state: 40; °C
